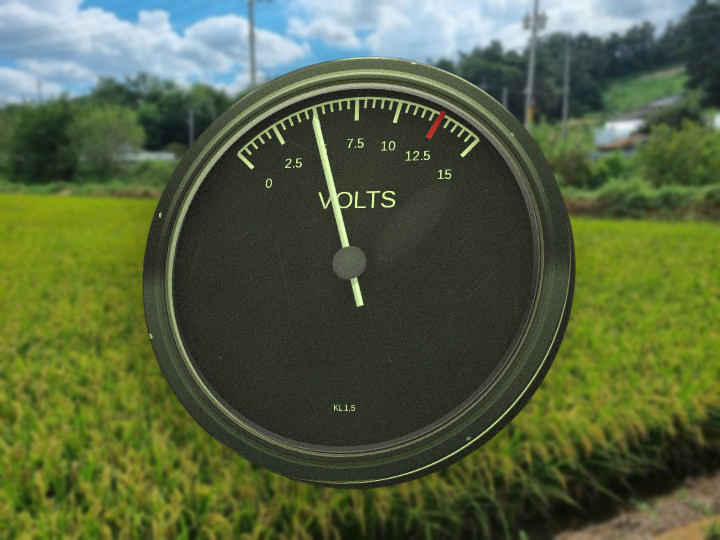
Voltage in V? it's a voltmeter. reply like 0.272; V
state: 5; V
